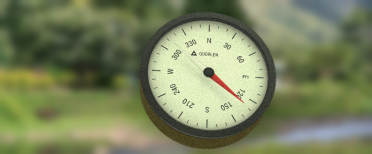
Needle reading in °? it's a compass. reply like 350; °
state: 130; °
